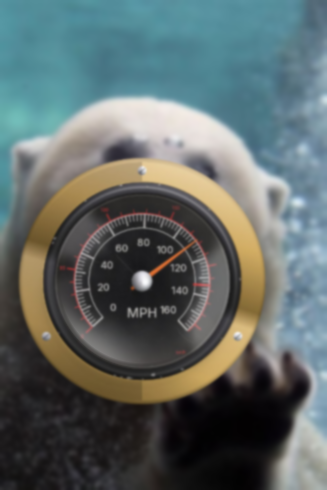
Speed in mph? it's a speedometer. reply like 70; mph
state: 110; mph
